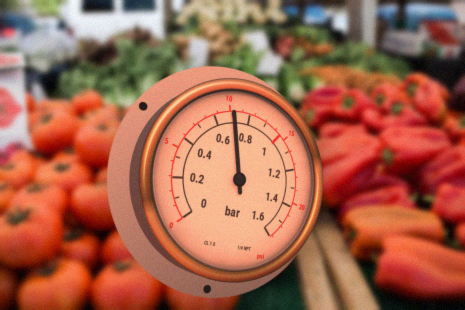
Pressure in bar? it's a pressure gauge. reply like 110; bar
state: 0.7; bar
